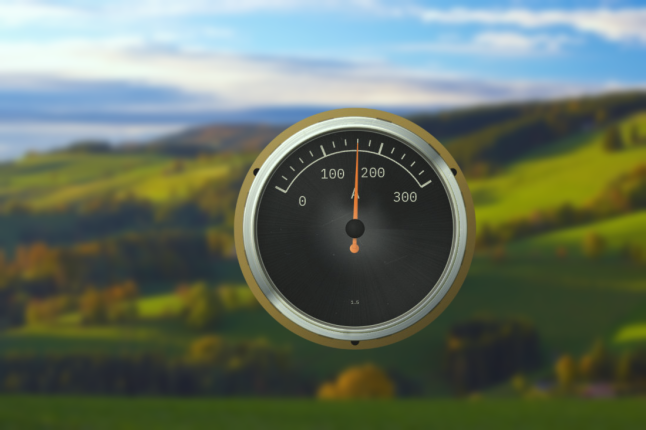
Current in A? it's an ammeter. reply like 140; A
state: 160; A
